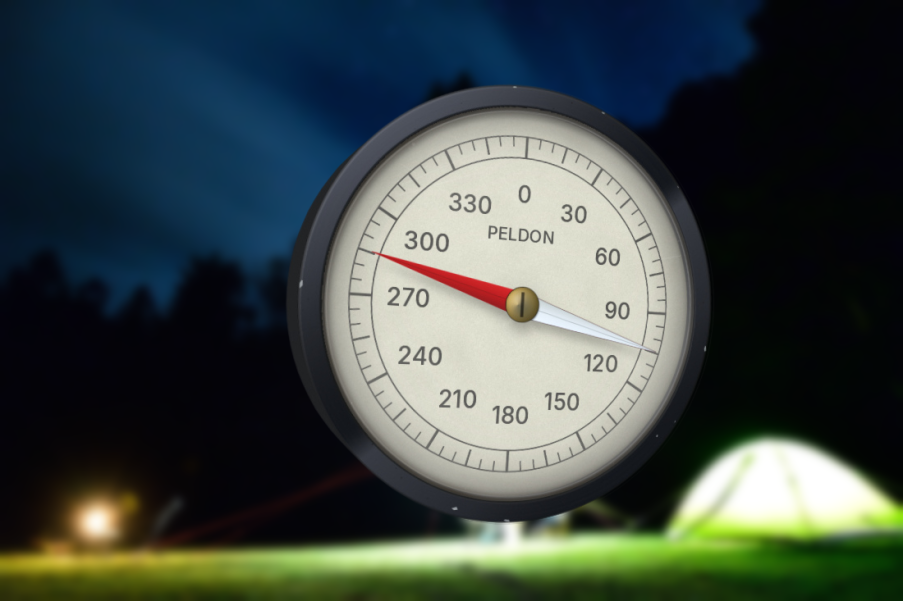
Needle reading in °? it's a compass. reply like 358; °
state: 285; °
